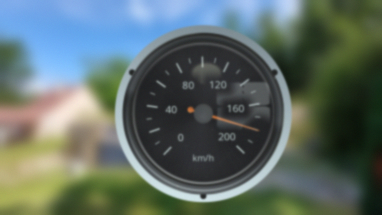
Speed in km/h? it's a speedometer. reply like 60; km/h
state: 180; km/h
